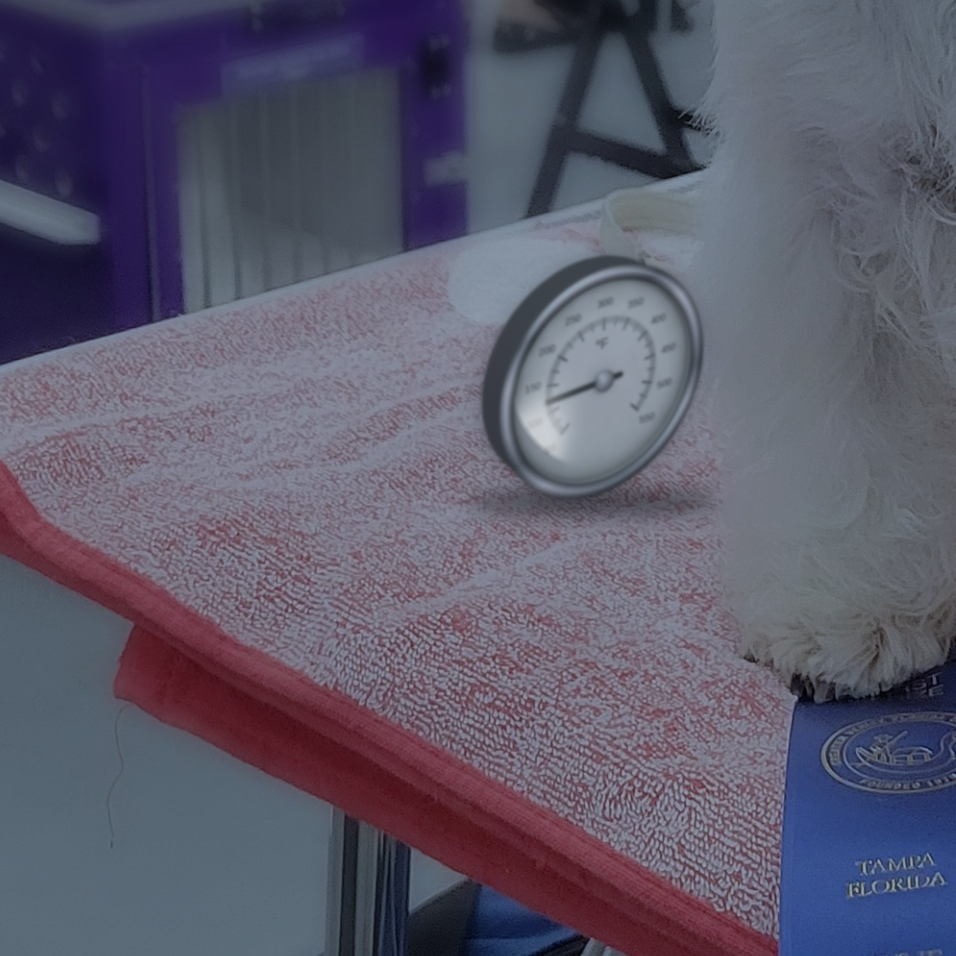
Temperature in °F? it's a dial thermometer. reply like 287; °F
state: 125; °F
